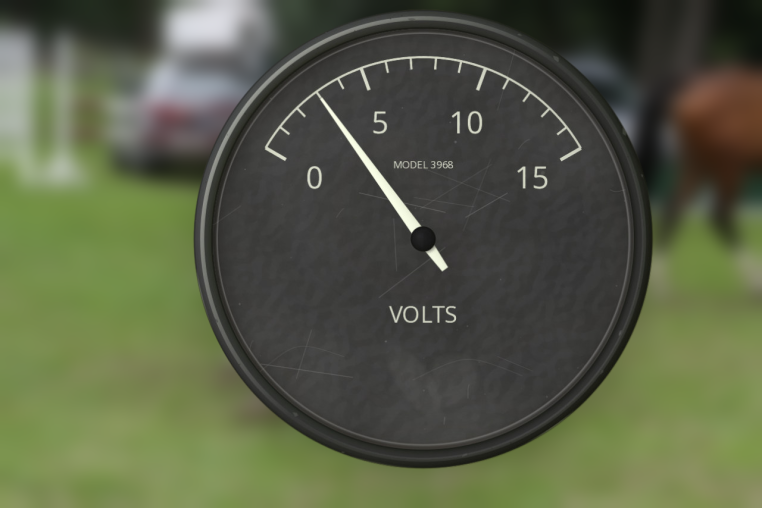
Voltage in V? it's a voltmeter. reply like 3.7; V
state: 3; V
